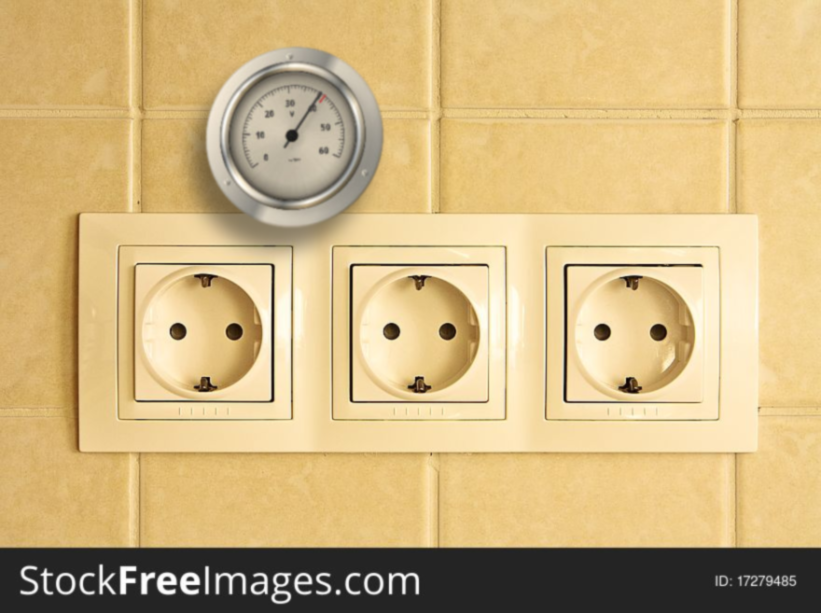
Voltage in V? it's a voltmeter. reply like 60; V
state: 40; V
